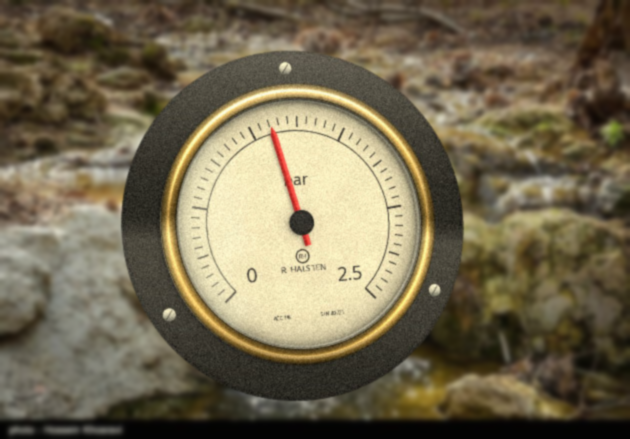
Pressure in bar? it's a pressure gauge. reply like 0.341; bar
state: 1.1; bar
